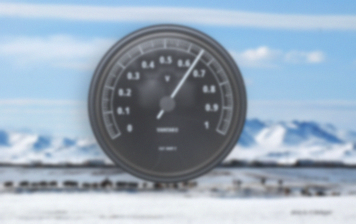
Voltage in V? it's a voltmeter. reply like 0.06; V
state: 0.65; V
